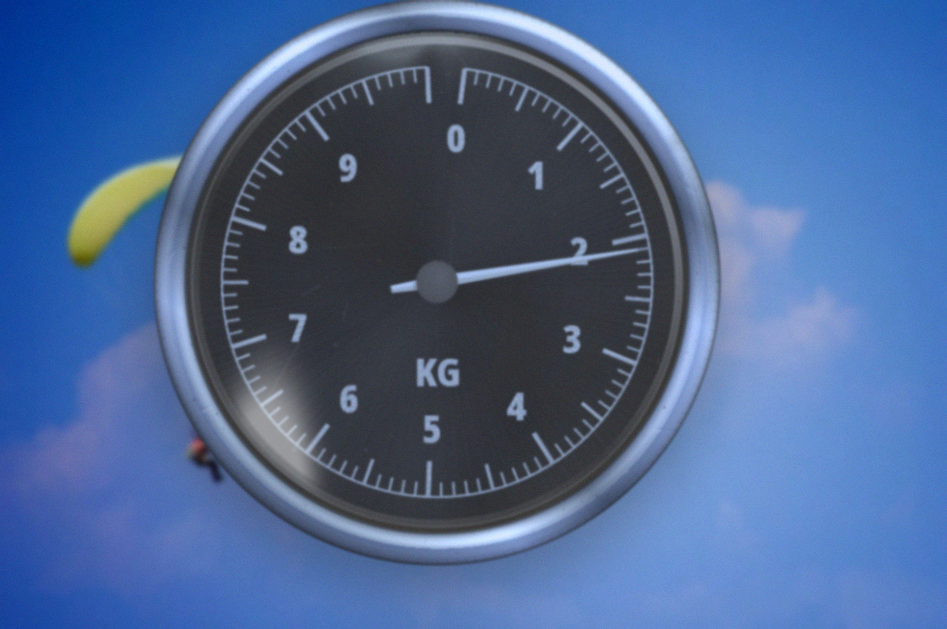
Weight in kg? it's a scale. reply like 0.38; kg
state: 2.1; kg
